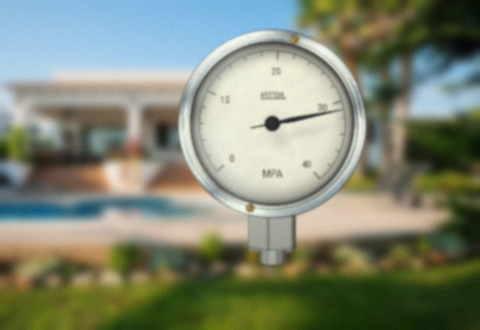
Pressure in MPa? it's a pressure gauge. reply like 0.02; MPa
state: 31; MPa
